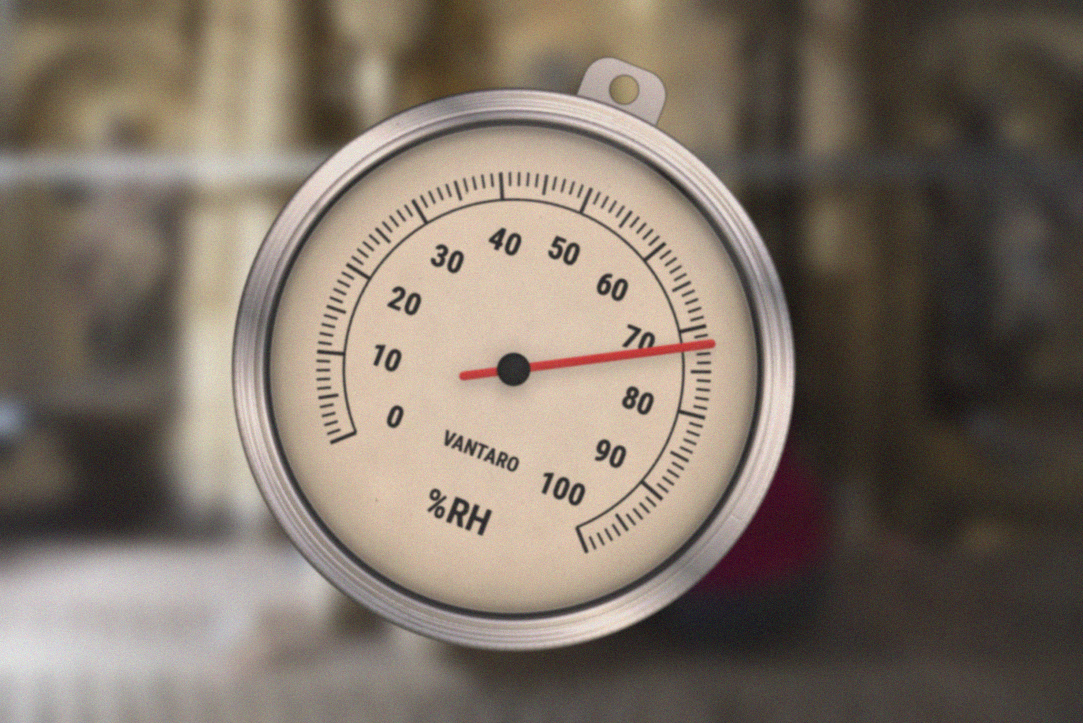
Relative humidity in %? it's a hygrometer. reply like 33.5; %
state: 72; %
